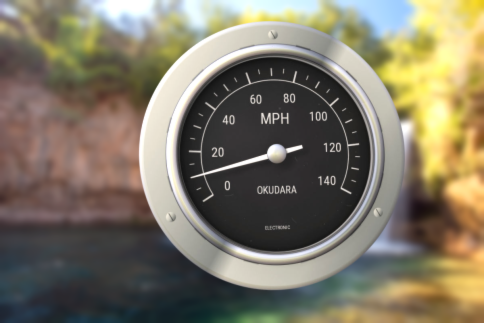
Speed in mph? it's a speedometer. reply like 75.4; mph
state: 10; mph
